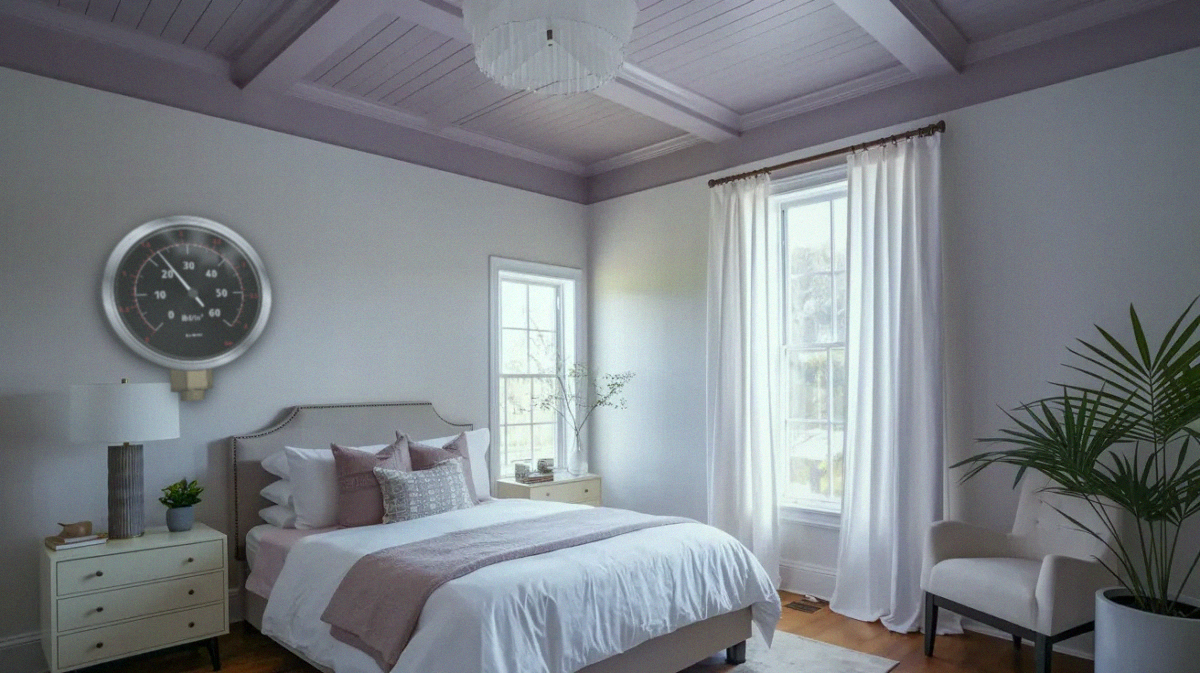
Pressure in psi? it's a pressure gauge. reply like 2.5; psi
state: 22.5; psi
